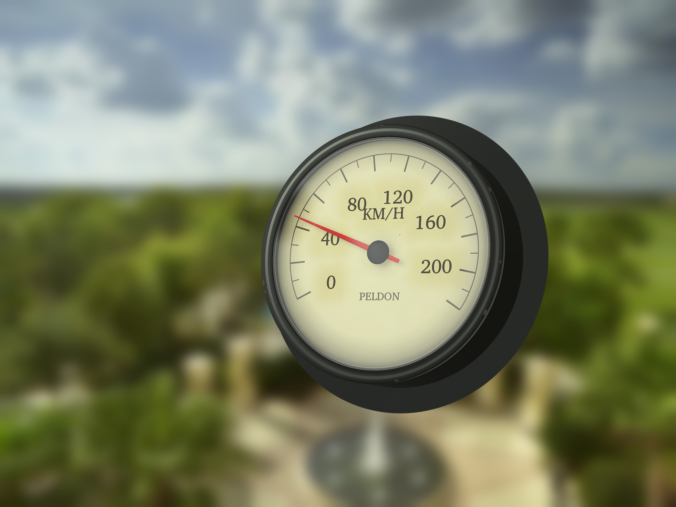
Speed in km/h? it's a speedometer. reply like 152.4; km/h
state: 45; km/h
